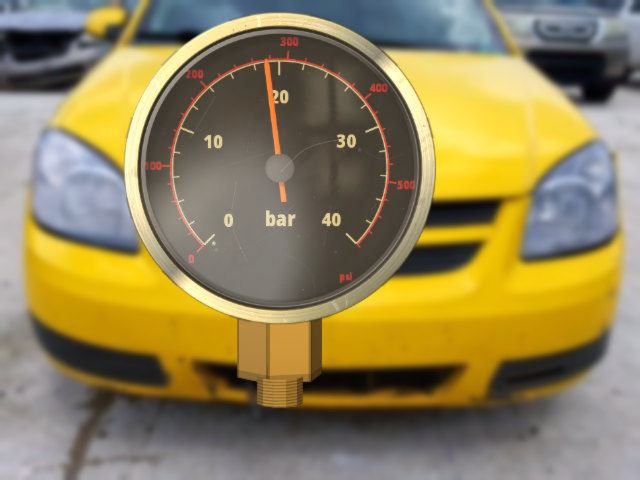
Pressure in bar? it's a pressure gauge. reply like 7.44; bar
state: 19; bar
